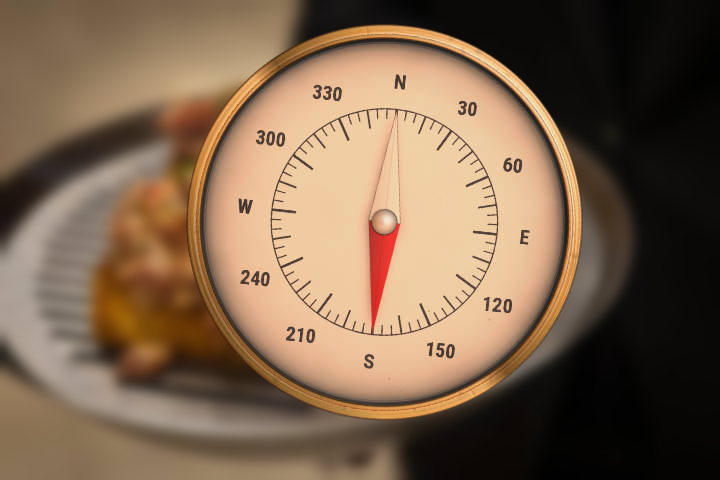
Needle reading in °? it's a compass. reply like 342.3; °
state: 180; °
